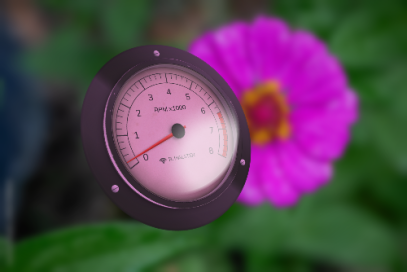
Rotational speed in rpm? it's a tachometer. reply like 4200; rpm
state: 200; rpm
